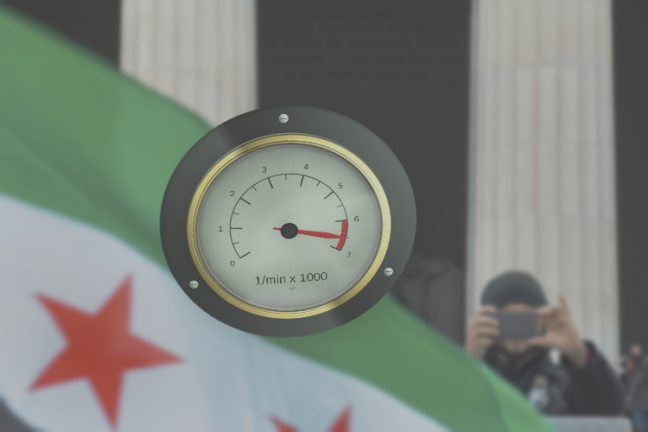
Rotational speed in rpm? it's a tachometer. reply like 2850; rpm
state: 6500; rpm
